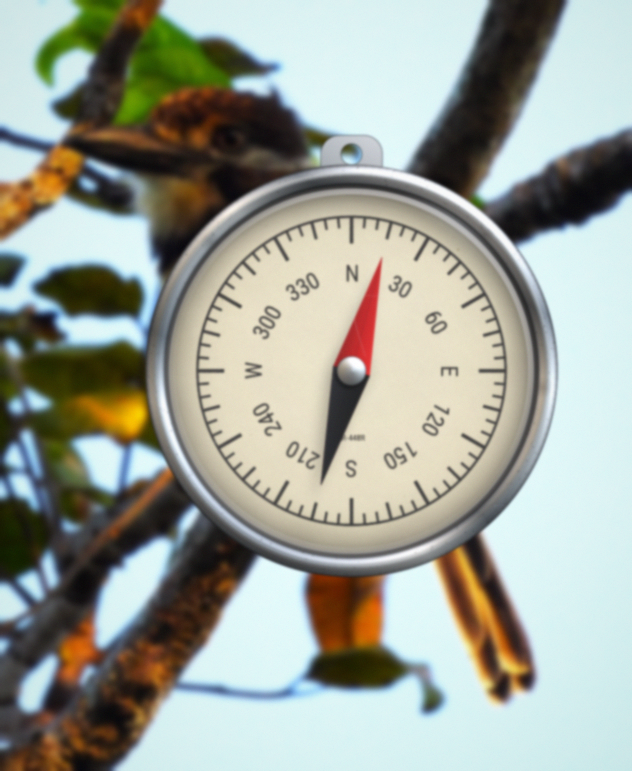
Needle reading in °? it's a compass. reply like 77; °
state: 15; °
